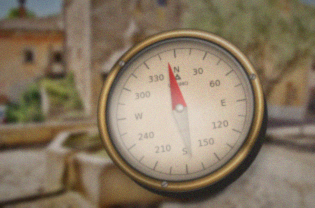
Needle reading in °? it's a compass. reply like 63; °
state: 352.5; °
